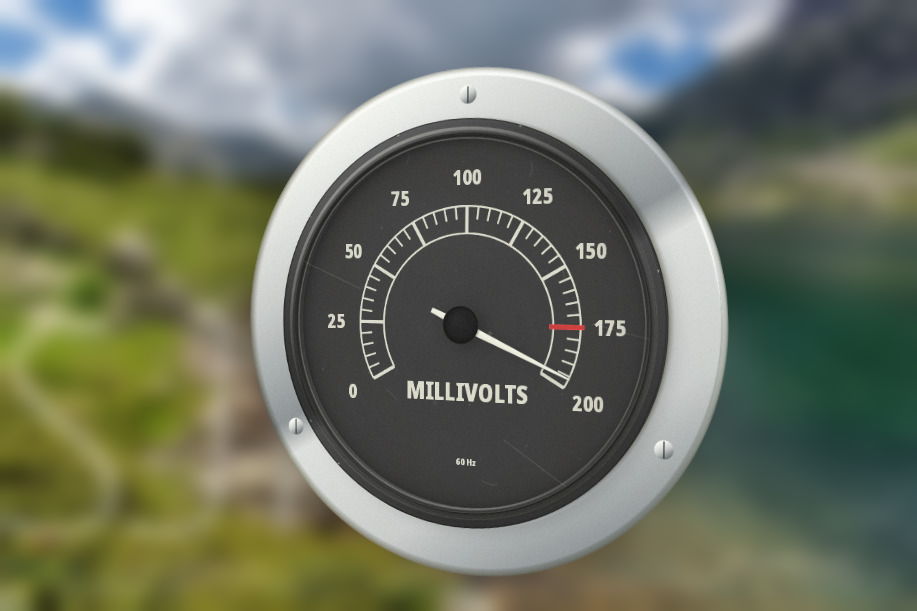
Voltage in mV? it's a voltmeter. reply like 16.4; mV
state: 195; mV
